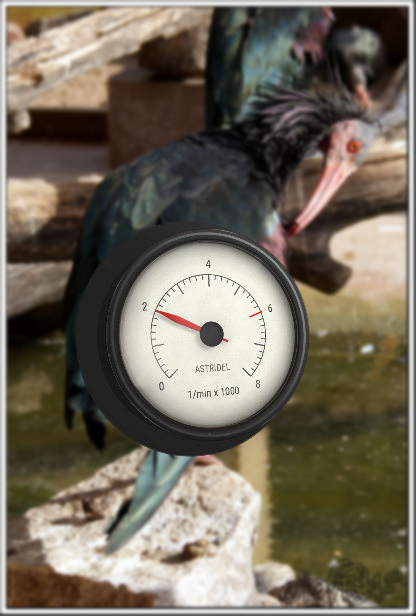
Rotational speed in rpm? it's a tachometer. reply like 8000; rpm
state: 2000; rpm
